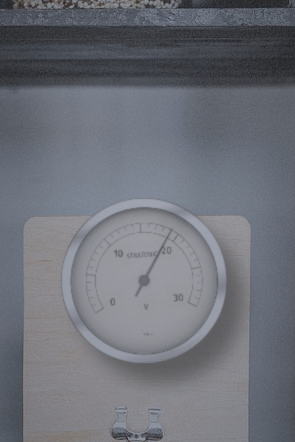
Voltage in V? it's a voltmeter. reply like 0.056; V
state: 19; V
